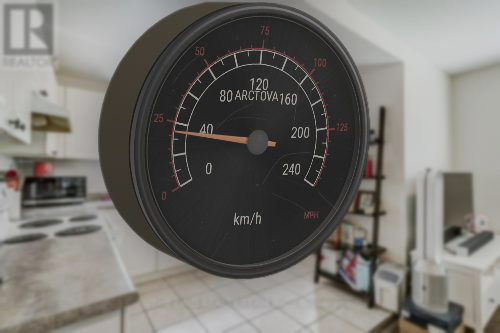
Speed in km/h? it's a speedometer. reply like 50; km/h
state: 35; km/h
